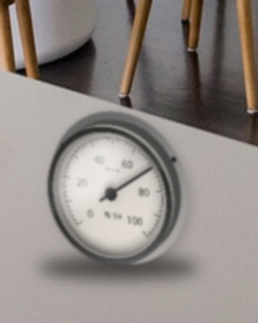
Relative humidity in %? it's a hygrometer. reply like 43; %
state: 70; %
